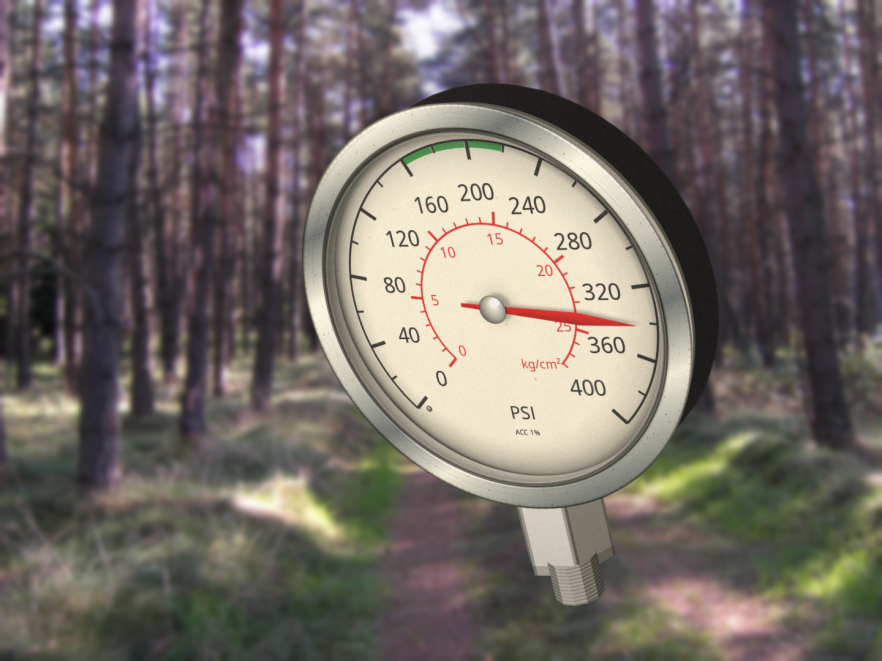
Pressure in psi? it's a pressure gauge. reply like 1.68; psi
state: 340; psi
